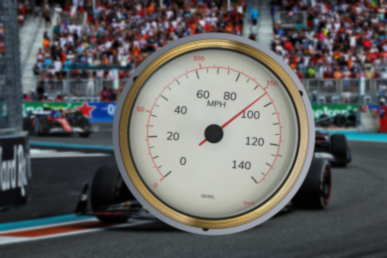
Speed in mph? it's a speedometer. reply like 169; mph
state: 95; mph
